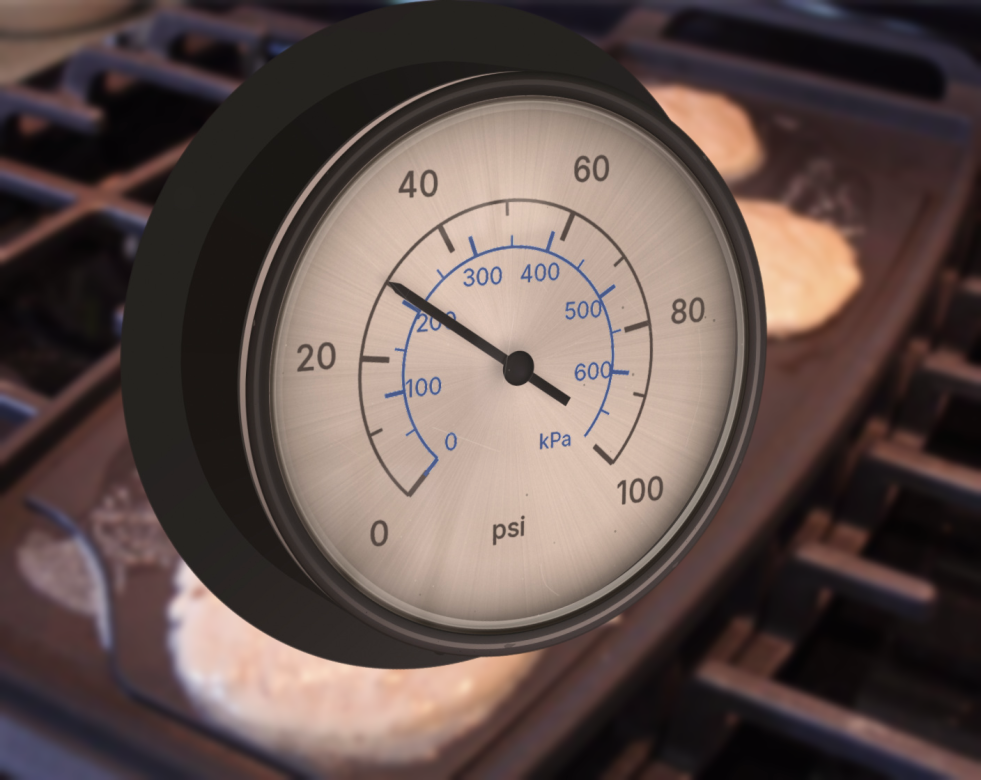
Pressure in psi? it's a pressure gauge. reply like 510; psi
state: 30; psi
